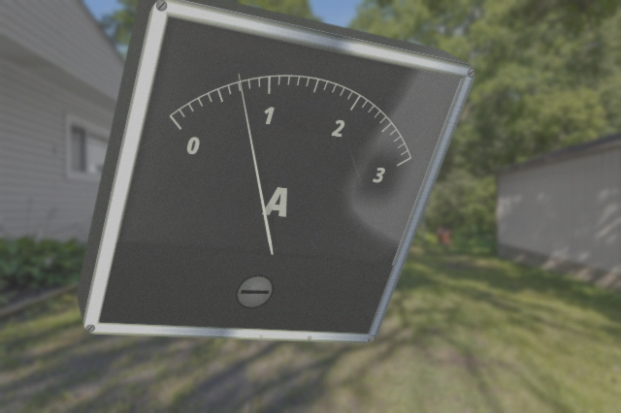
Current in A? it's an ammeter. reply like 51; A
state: 0.7; A
